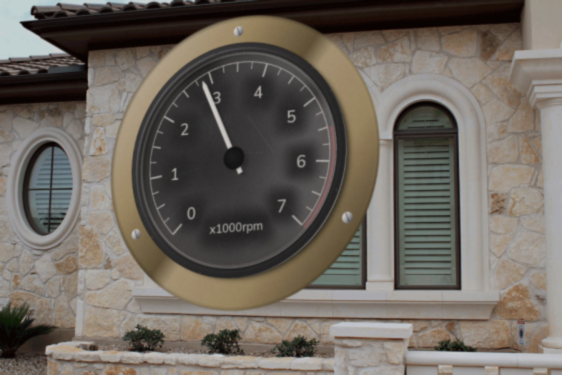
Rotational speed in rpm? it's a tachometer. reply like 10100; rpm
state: 2875; rpm
